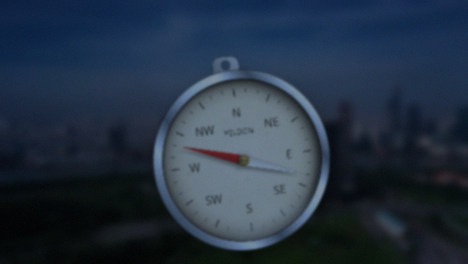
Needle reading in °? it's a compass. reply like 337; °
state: 290; °
